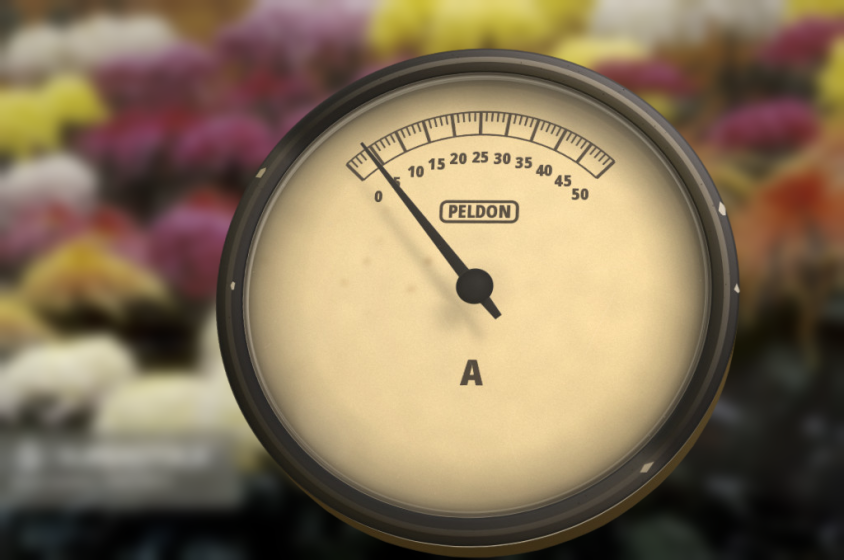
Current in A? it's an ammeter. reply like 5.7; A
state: 4; A
